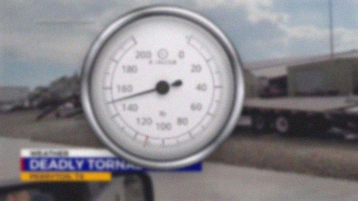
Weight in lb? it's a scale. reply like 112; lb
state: 150; lb
